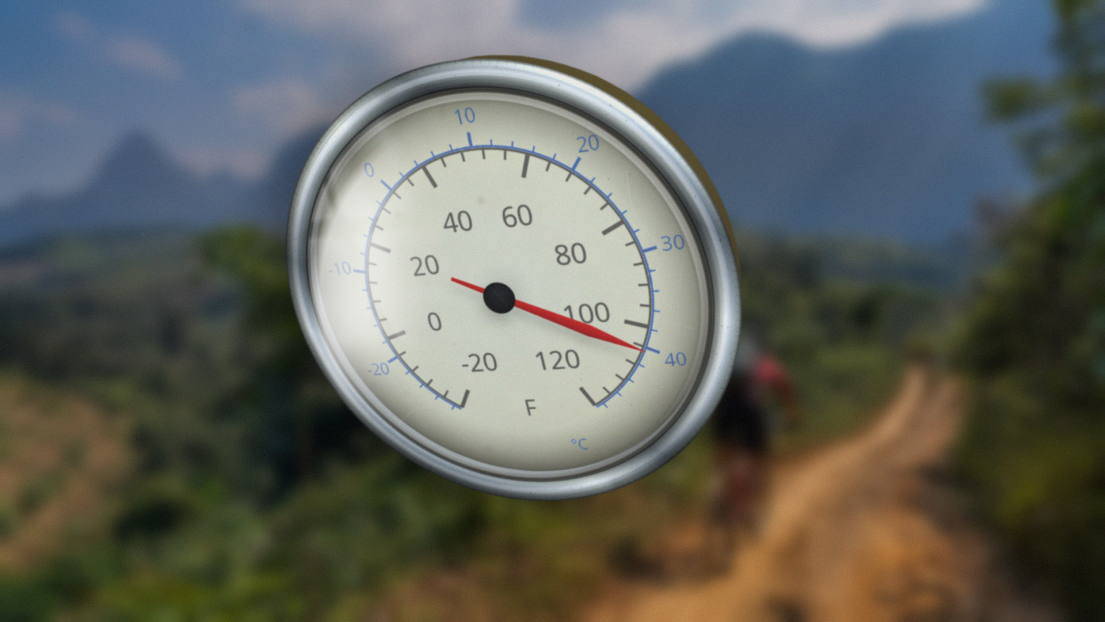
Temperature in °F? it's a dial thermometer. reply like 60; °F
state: 104; °F
